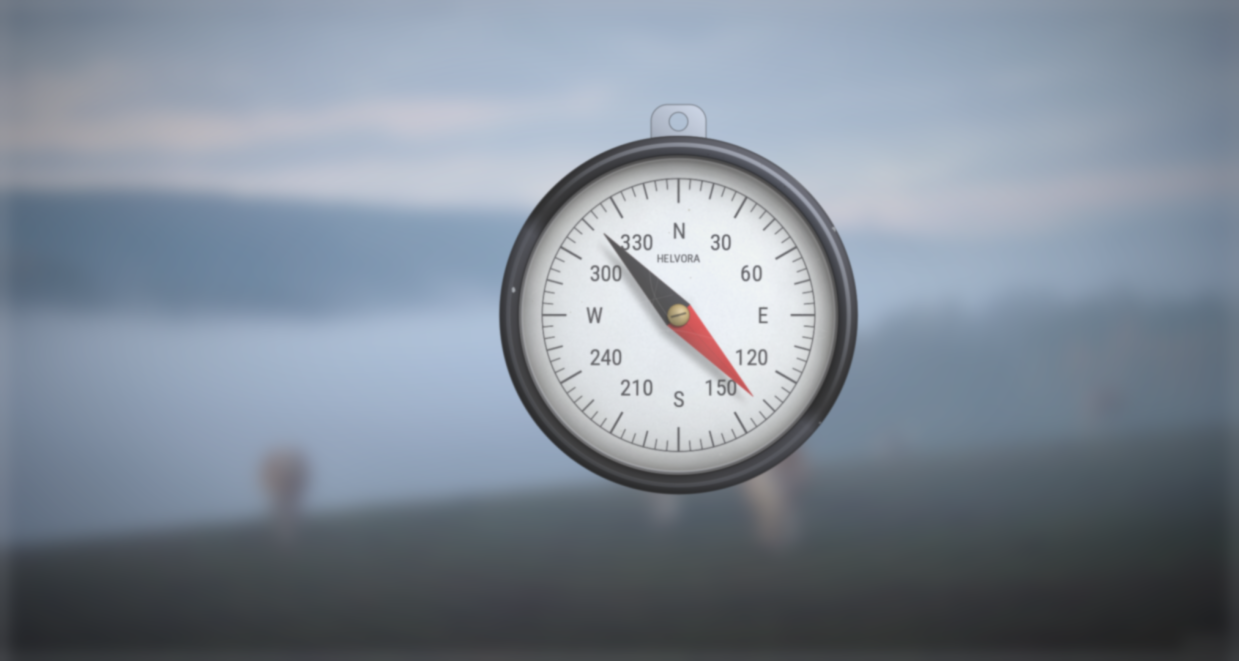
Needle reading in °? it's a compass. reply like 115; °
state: 137.5; °
